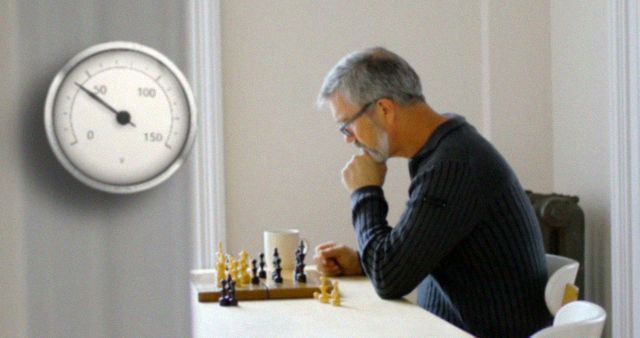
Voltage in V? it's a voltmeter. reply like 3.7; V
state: 40; V
